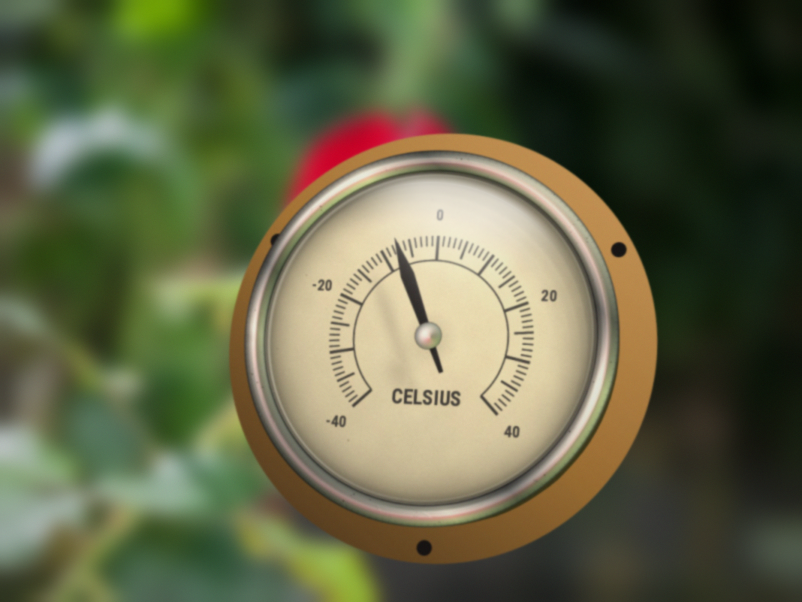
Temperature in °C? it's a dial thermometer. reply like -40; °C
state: -7; °C
